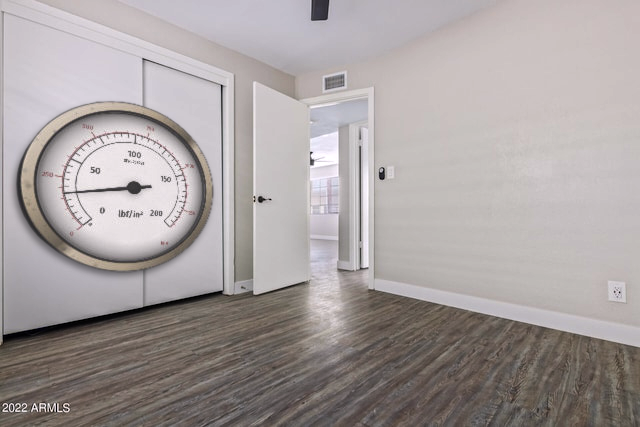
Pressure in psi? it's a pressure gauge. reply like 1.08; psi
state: 25; psi
